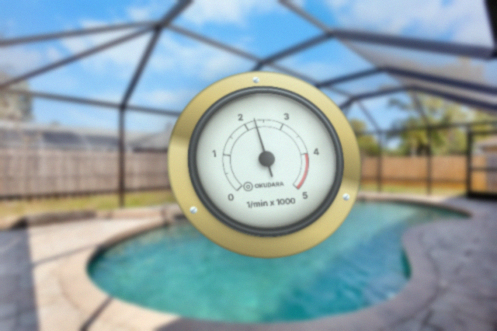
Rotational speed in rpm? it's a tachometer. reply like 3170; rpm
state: 2250; rpm
